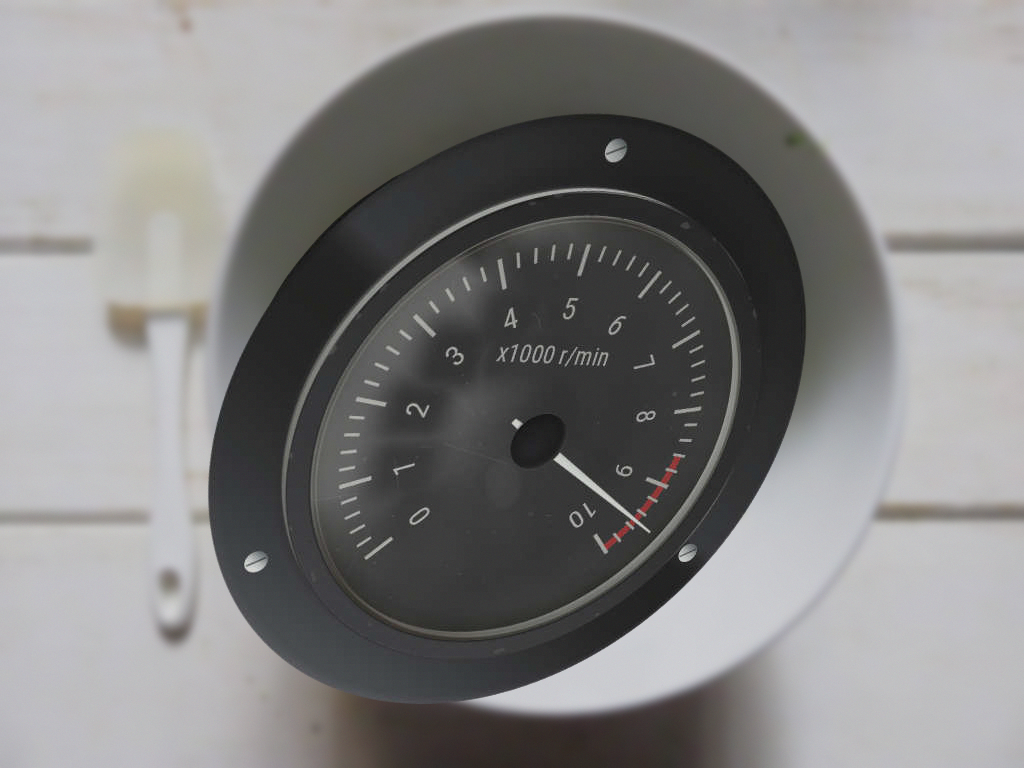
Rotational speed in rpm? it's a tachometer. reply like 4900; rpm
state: 9500; rpm
